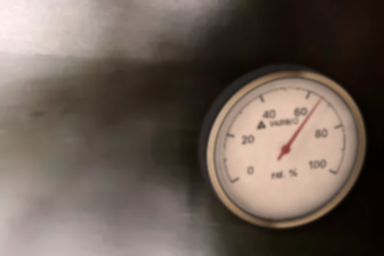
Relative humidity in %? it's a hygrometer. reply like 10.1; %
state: 65; %
